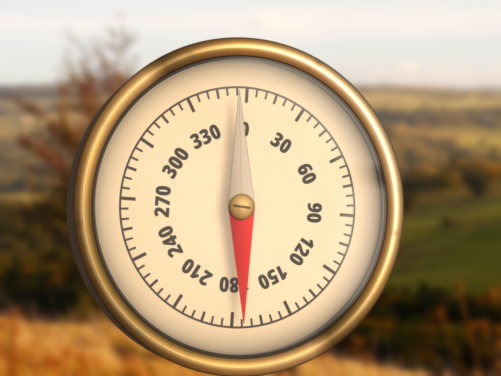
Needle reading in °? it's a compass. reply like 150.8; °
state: 175; °
